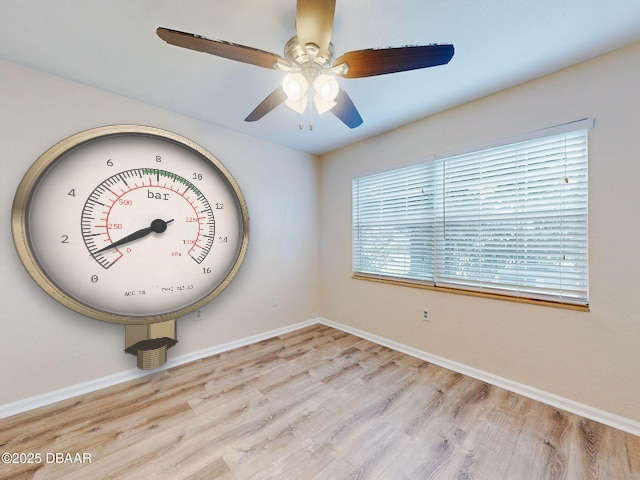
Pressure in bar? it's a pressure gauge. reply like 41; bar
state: 1; bar
